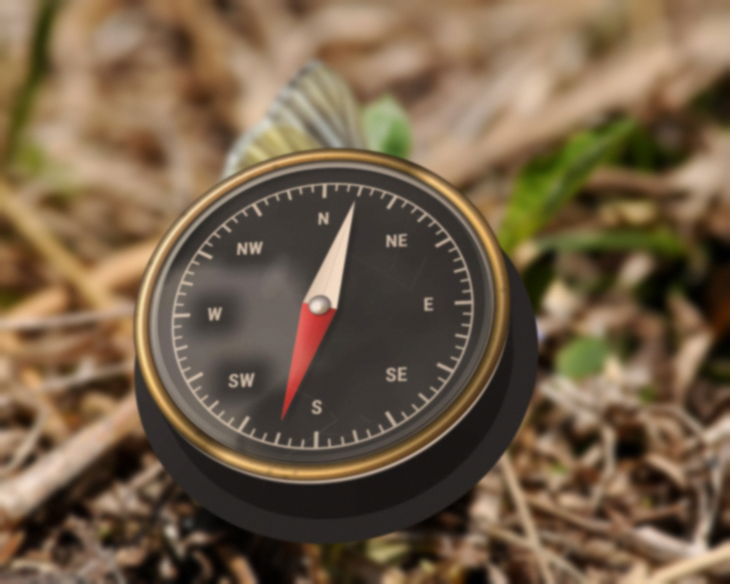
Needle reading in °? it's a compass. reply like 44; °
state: 195; °
